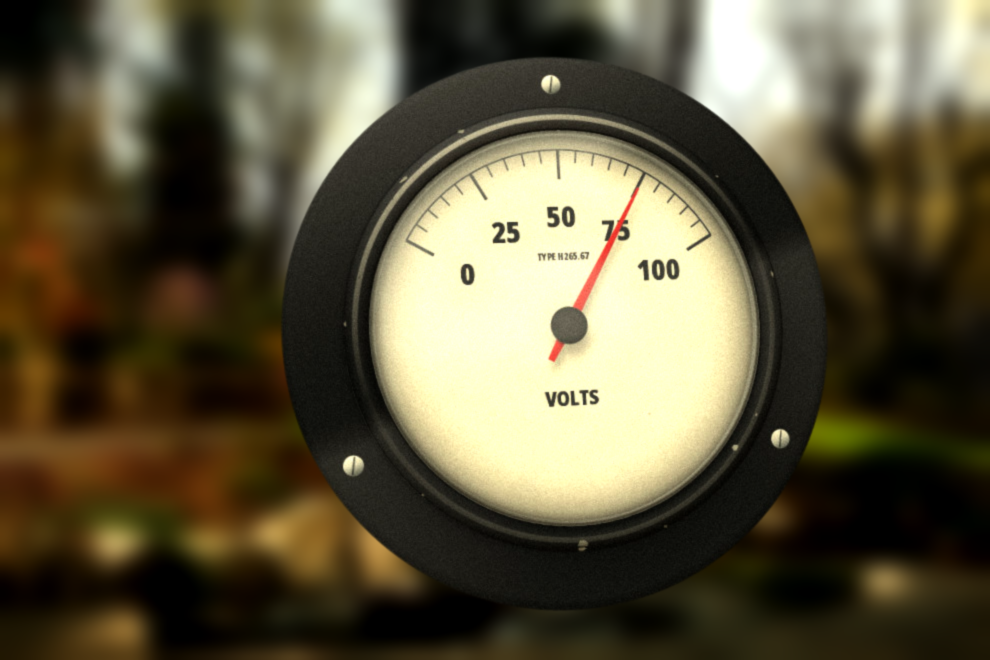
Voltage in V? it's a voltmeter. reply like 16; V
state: 75; V
